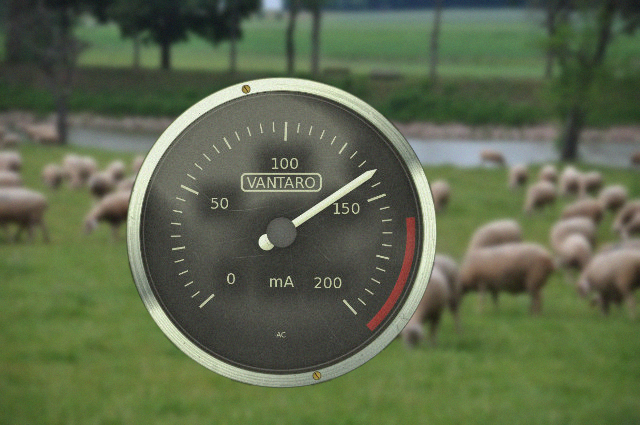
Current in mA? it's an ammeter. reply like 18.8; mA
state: 140; mA
